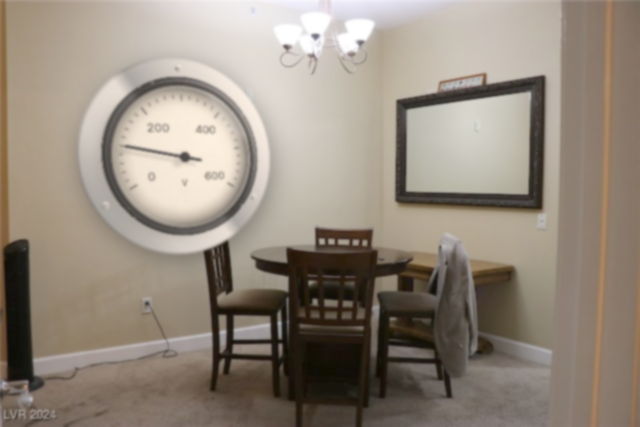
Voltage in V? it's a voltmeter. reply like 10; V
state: 100; V
